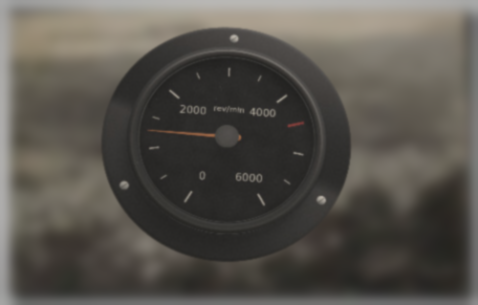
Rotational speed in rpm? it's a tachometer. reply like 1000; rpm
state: 1250; rpm
